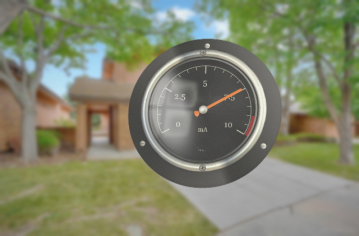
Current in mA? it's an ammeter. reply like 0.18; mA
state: 7.5; mA
